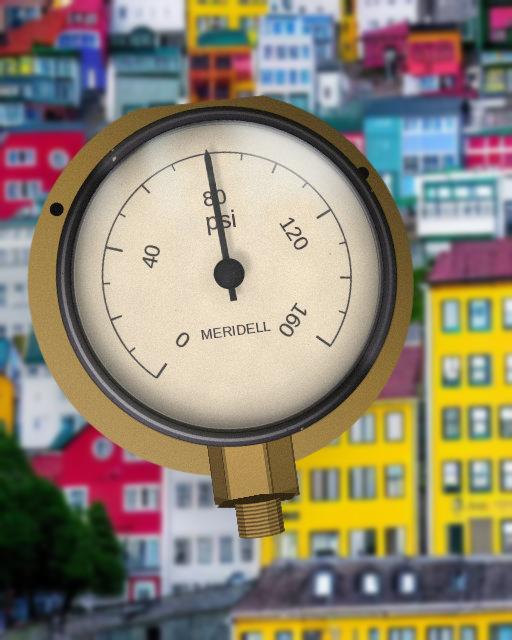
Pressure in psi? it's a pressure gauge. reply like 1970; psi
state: 80; psi
